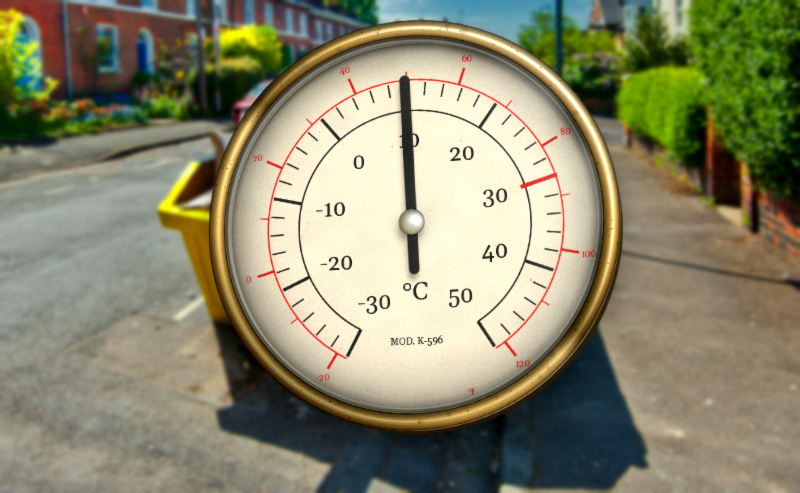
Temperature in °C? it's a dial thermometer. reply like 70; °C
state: 10; °C
